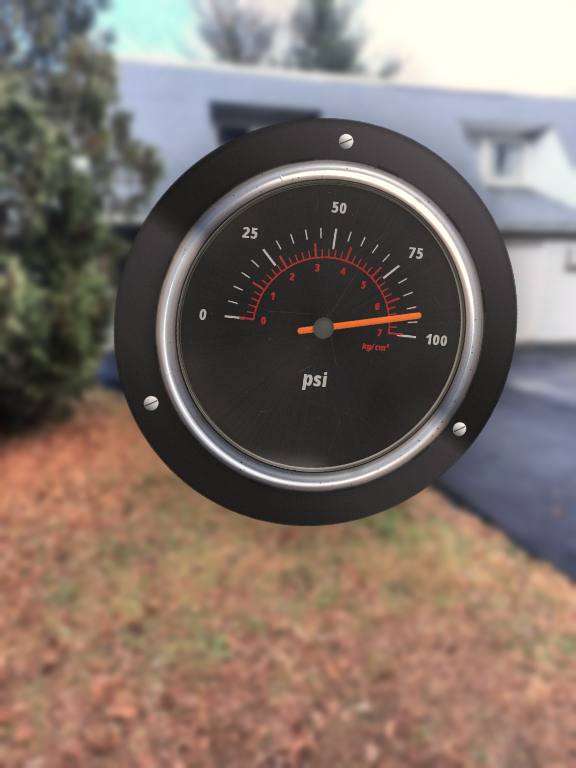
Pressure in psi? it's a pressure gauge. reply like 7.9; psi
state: 92.5; psi
